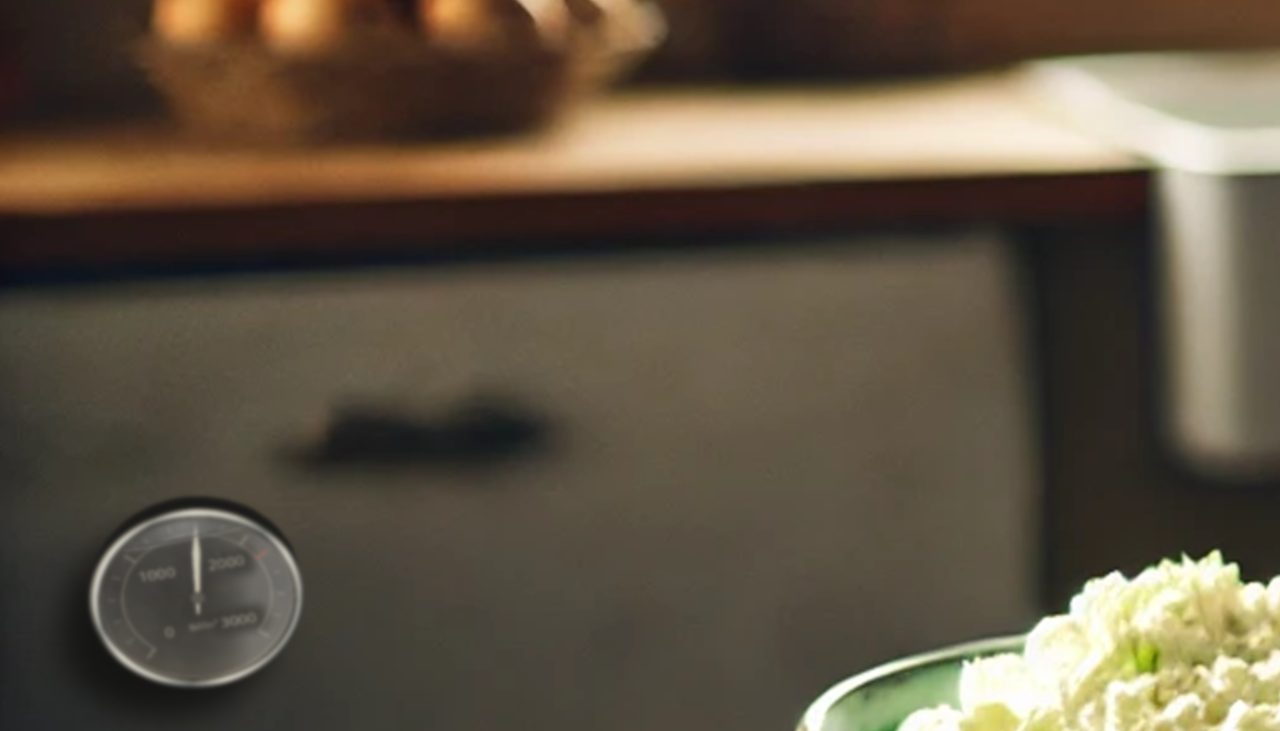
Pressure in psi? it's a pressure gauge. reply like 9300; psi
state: 1600; psi
